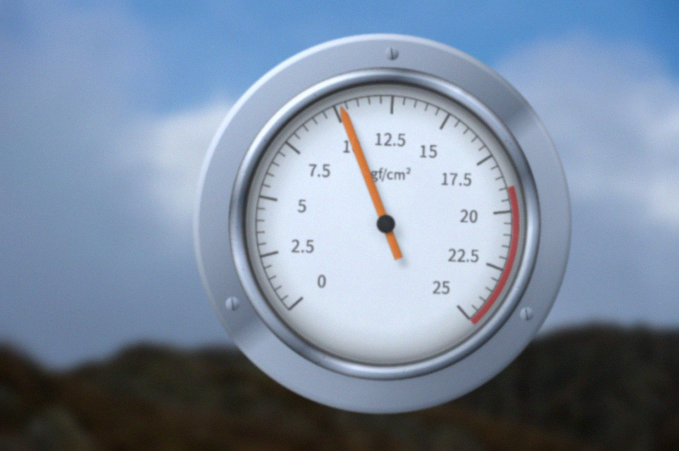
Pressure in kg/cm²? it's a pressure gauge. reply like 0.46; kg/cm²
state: 10.25; kg/cm²
